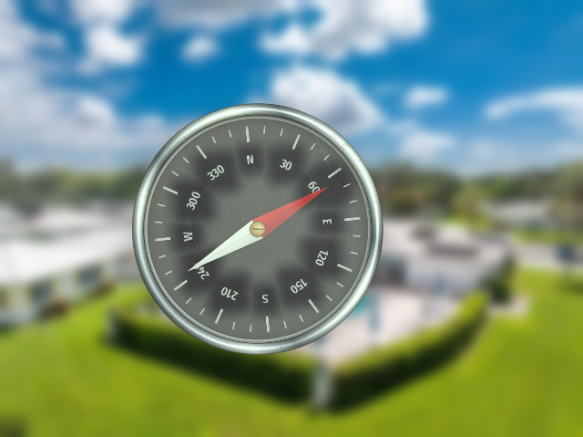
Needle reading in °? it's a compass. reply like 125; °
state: 65; °
